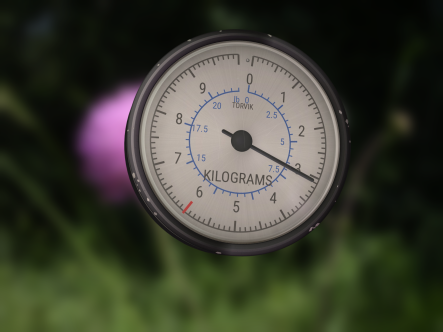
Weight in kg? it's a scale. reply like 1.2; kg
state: 3.1; kg
